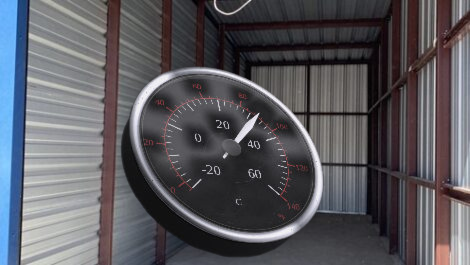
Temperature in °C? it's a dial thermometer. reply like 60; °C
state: 32; °C
